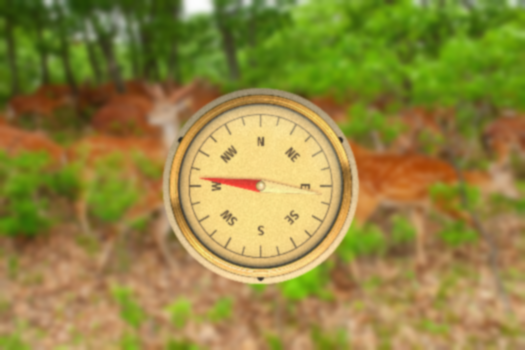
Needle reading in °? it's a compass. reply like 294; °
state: 277.5; °
